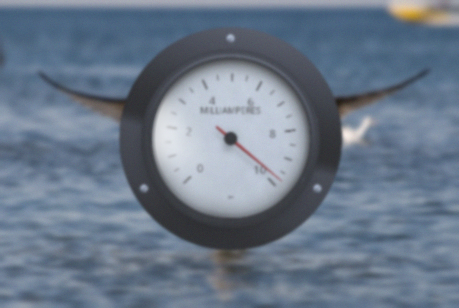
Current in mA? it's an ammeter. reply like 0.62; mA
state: 9.75; mA
